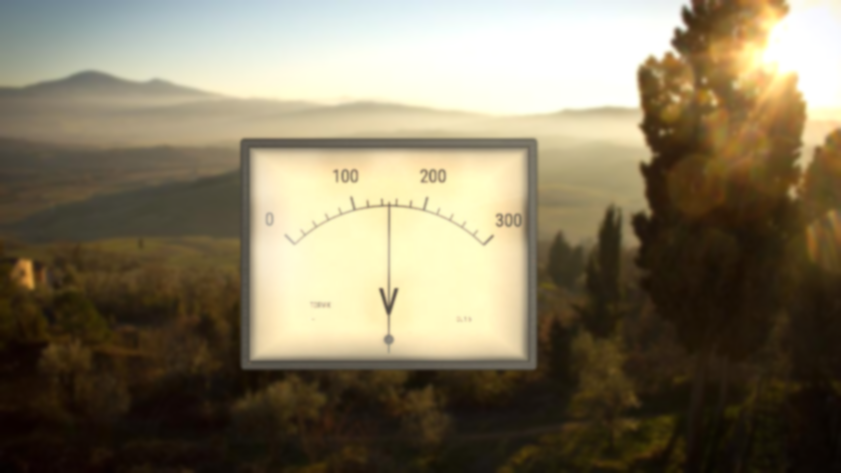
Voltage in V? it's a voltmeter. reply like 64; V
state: 150; V
